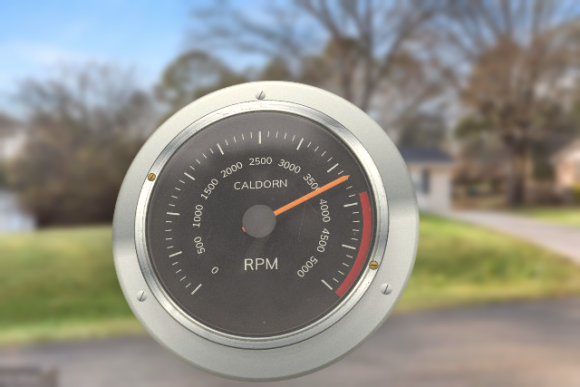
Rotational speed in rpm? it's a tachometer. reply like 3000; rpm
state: 3700; rpm
